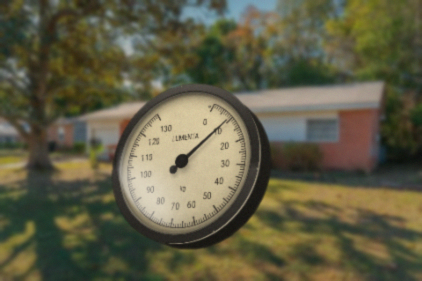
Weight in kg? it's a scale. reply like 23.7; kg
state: 10; kg
